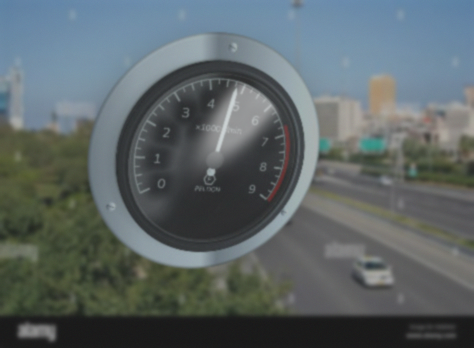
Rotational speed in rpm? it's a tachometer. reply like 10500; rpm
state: 4750; rpm
